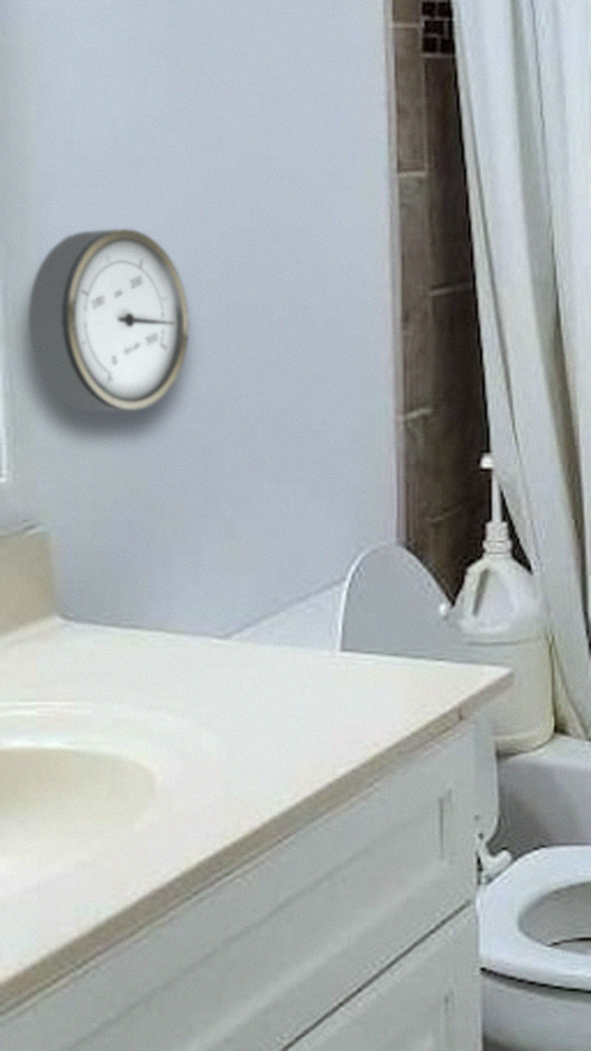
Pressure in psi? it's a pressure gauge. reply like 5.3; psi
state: 275; psi
